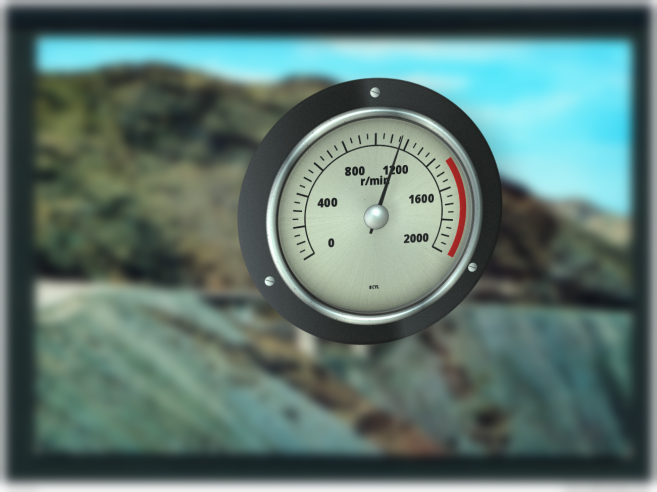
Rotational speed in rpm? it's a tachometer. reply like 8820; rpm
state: 1150; rpm
